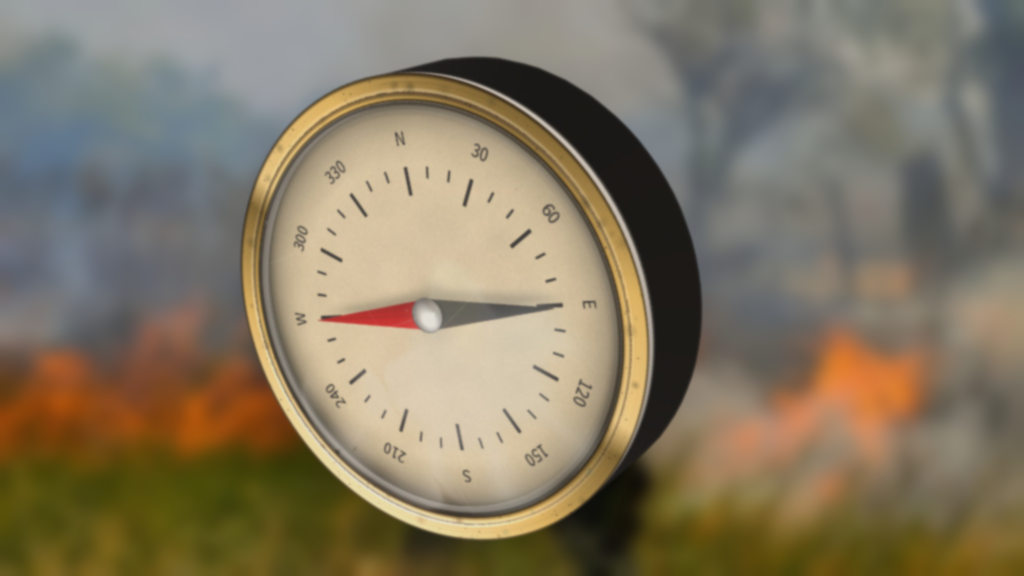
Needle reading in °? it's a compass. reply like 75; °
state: 270; °
